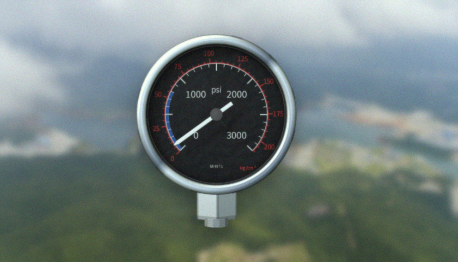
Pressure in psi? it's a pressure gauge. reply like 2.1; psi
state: 100; psi
